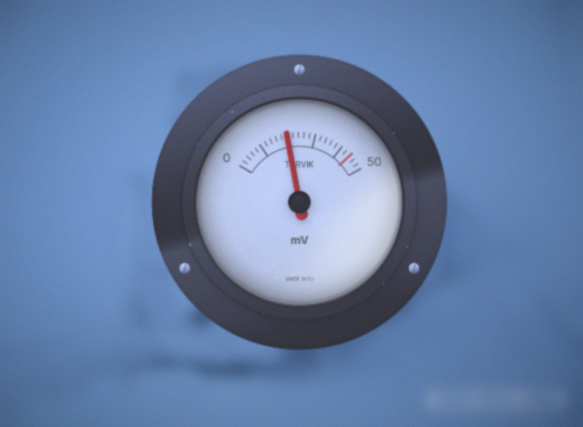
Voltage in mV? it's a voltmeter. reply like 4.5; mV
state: 20; mV
